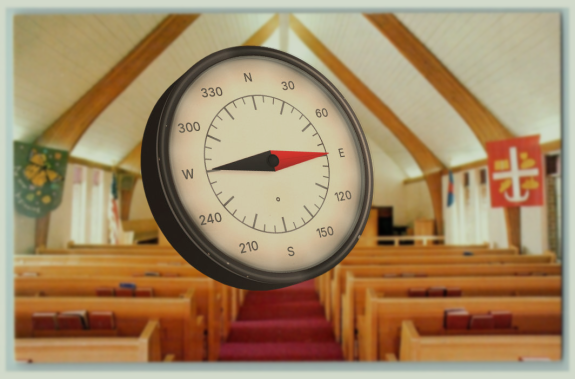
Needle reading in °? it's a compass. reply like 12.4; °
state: 90; °
